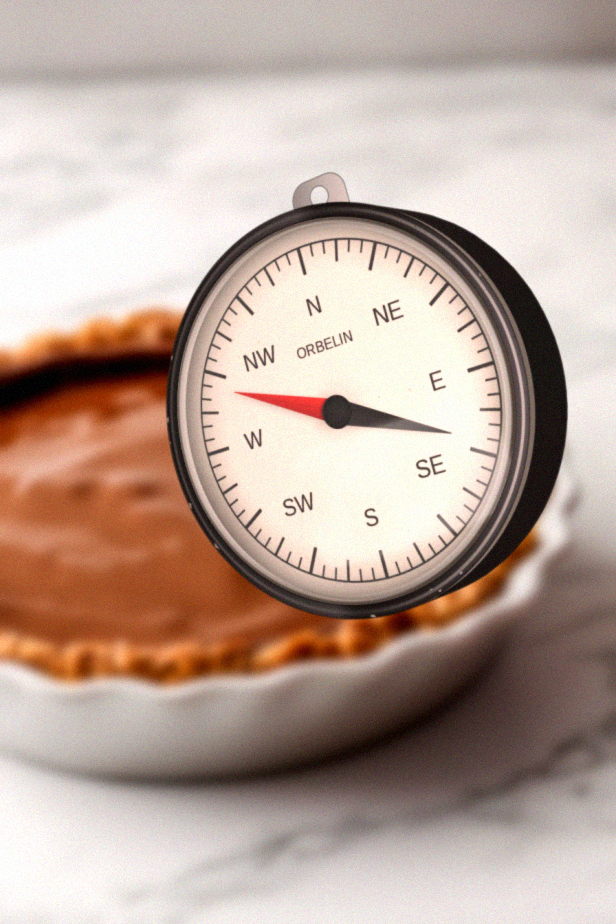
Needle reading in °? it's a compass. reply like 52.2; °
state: 295; °
